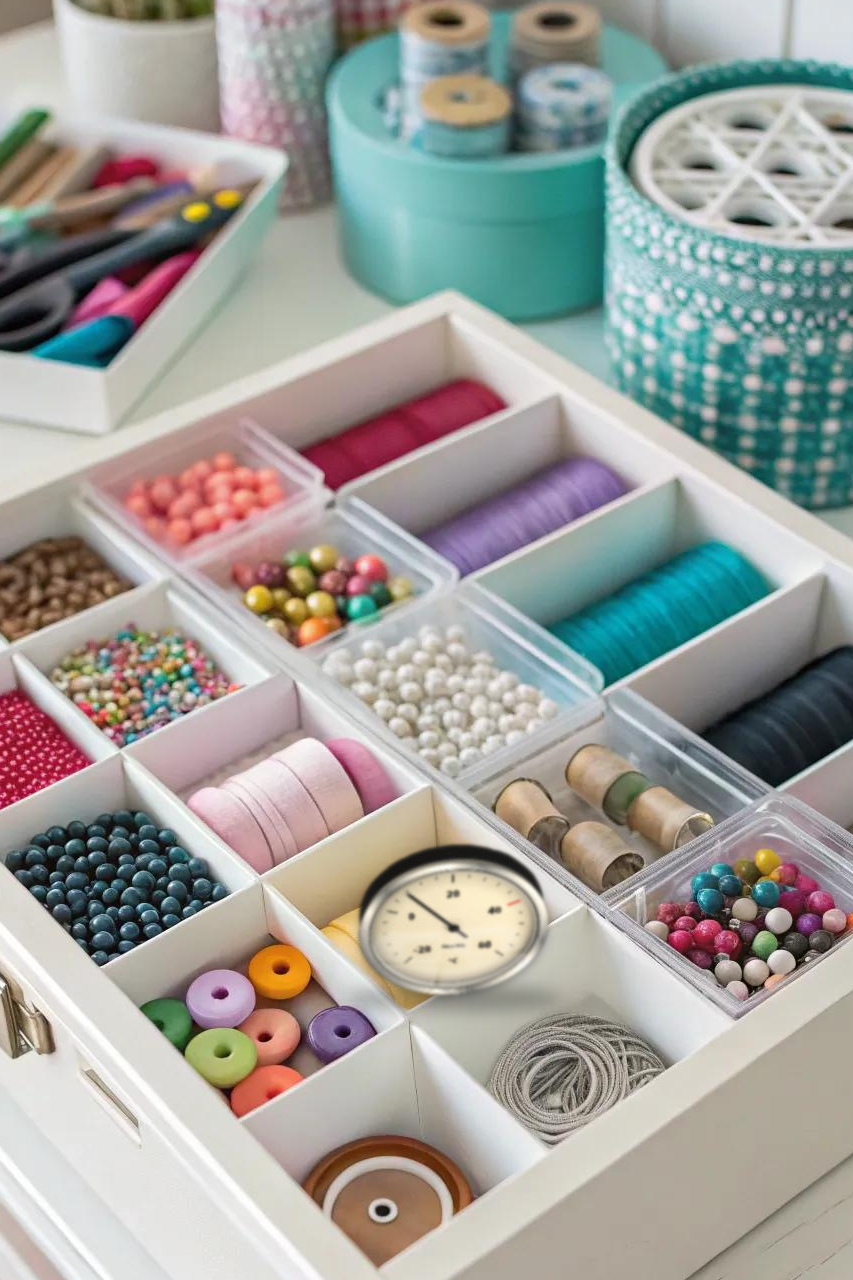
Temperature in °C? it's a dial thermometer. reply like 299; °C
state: 8; °C
